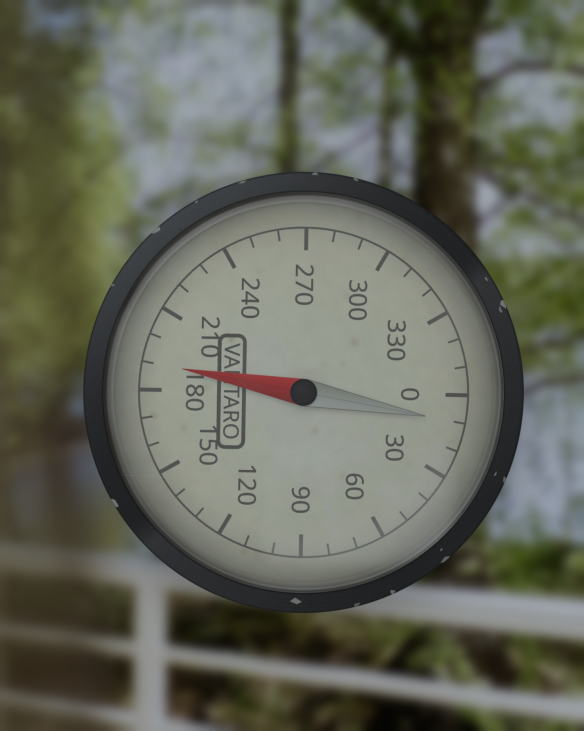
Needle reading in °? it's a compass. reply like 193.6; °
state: 190; °
